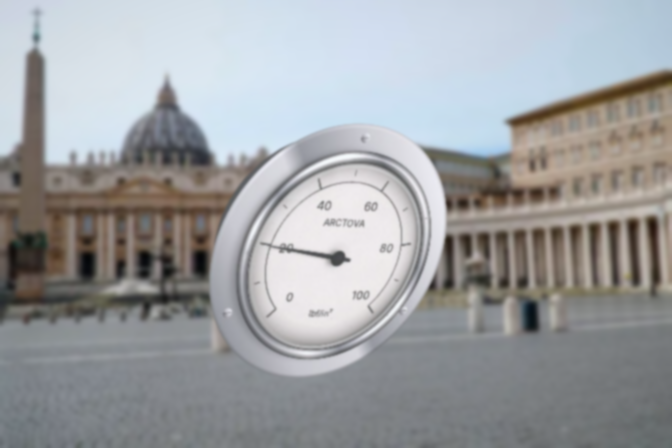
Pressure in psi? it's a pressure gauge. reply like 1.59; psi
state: 20; psi
